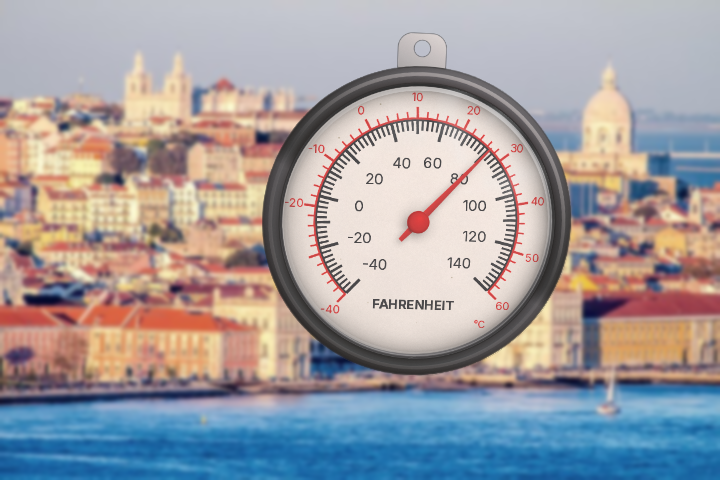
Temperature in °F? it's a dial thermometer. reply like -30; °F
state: 80; °F
